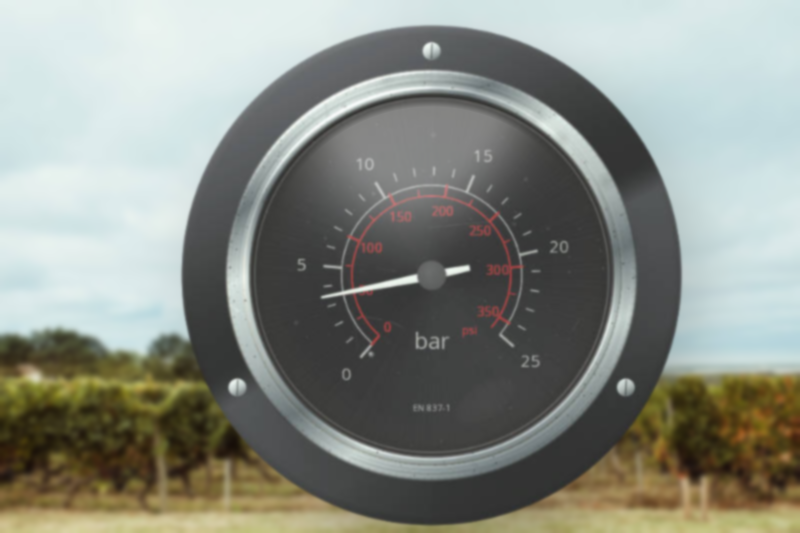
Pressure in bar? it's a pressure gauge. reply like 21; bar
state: 3.5; bar
